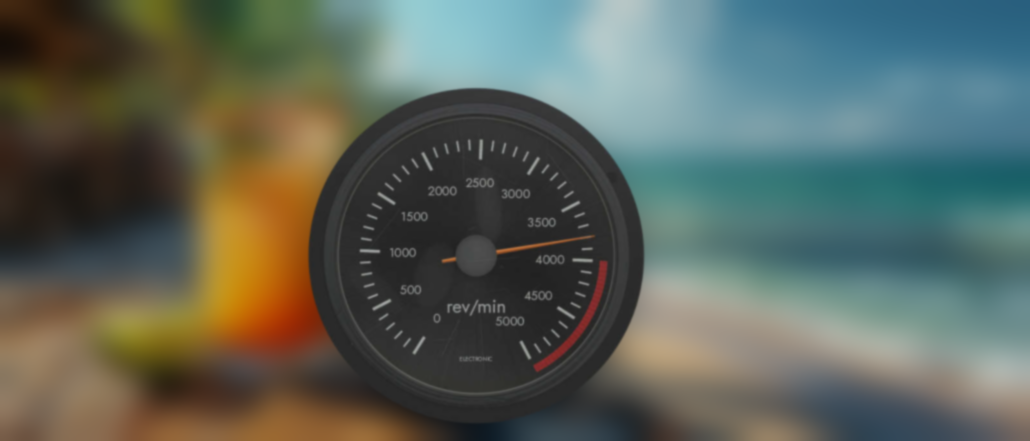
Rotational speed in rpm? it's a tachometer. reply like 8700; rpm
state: 3800; rpm
